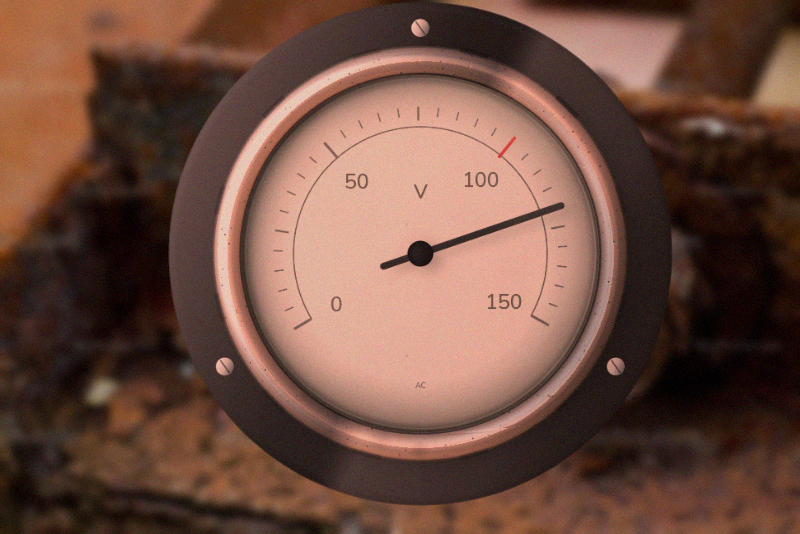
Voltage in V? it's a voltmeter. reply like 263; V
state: 120; V
